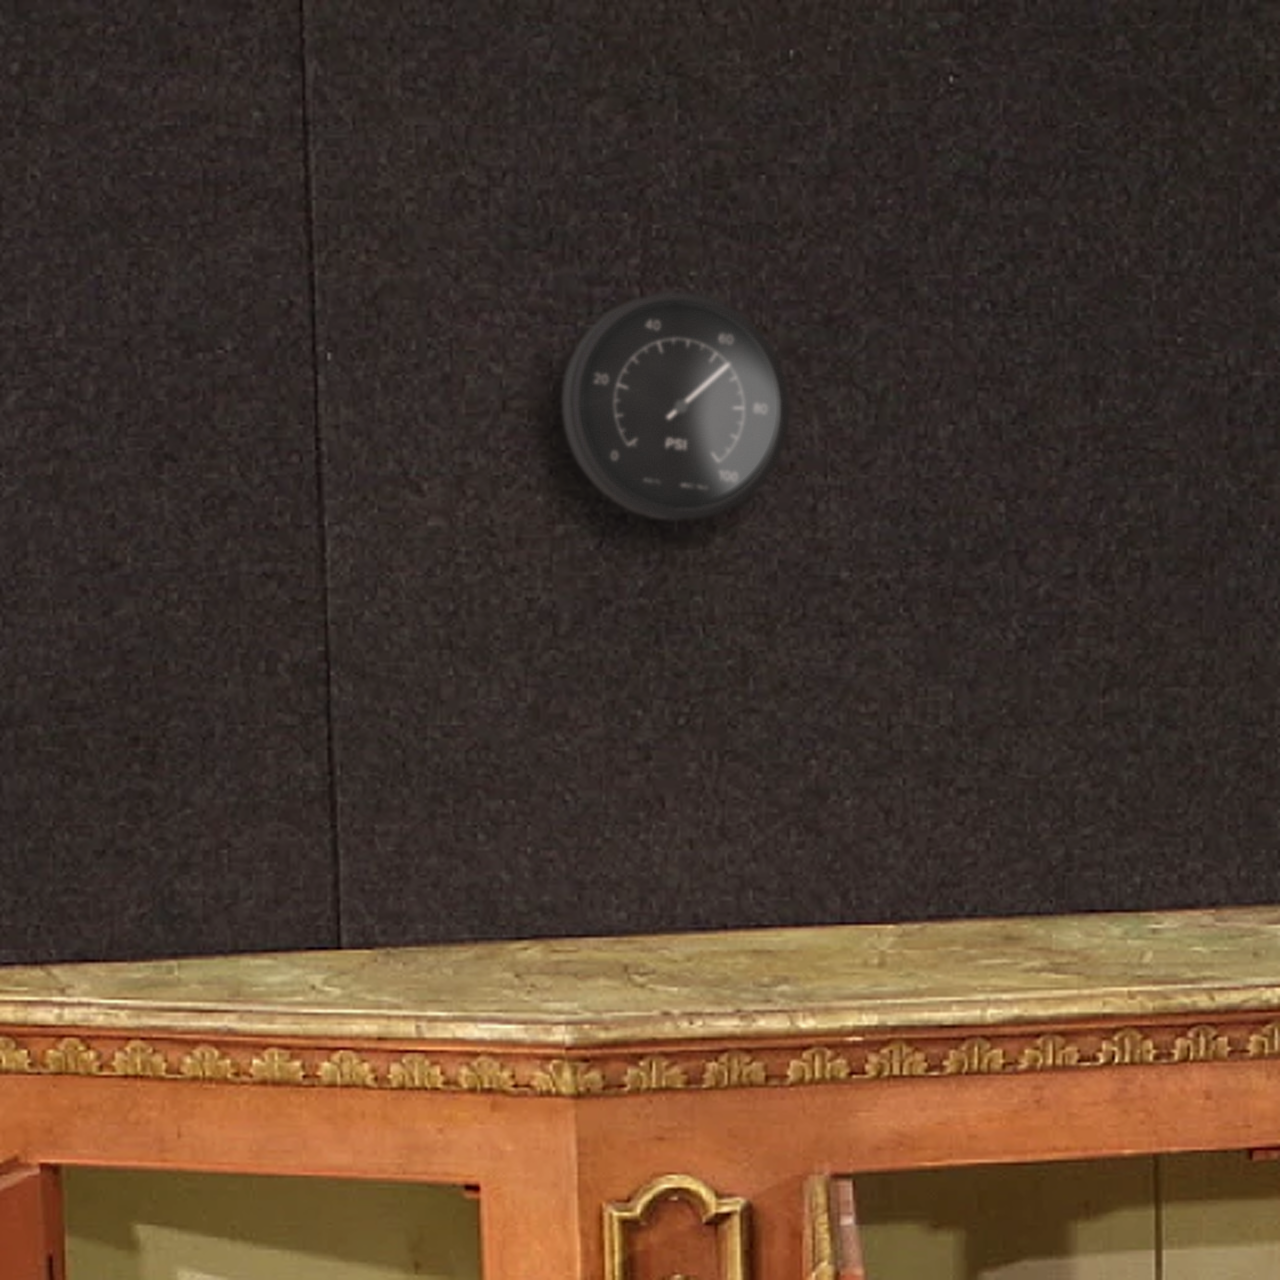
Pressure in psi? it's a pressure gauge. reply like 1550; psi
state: 65; psi
